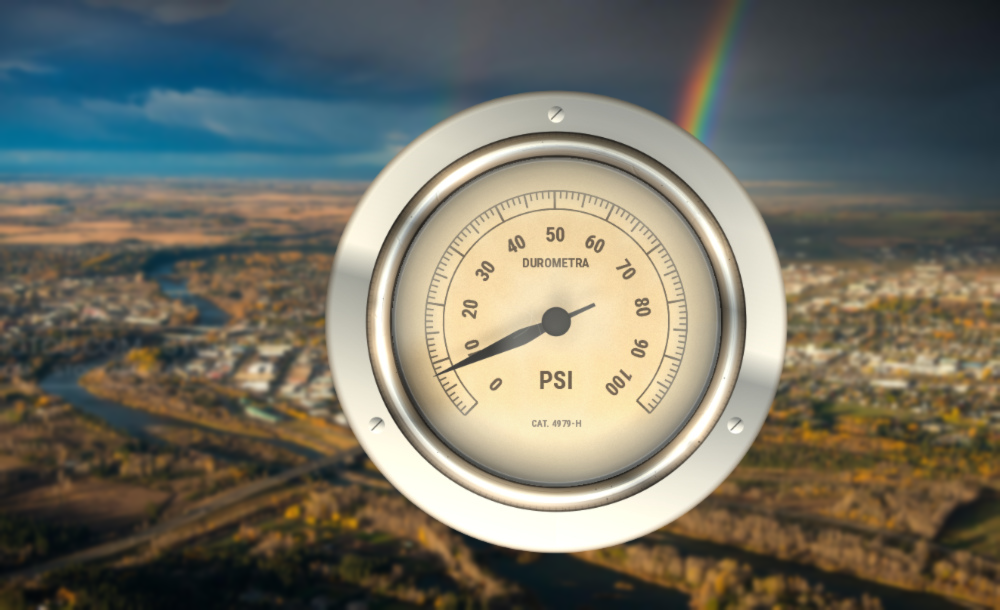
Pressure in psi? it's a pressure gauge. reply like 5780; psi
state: 8; psi
